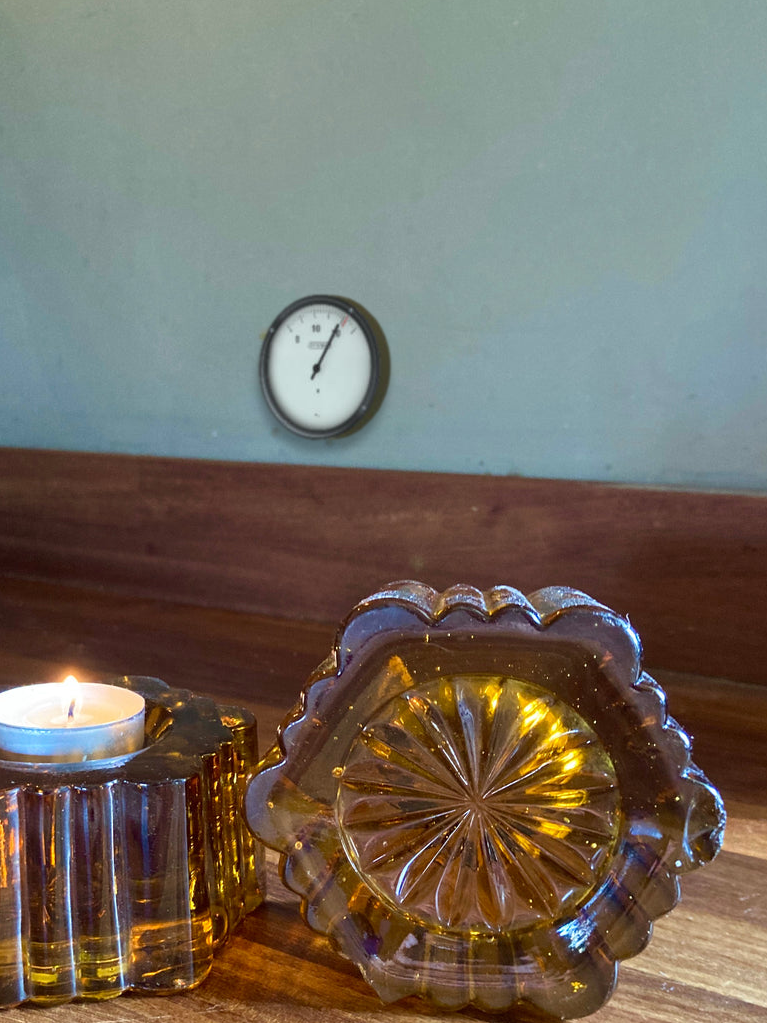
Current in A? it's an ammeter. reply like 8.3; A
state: 20; A
